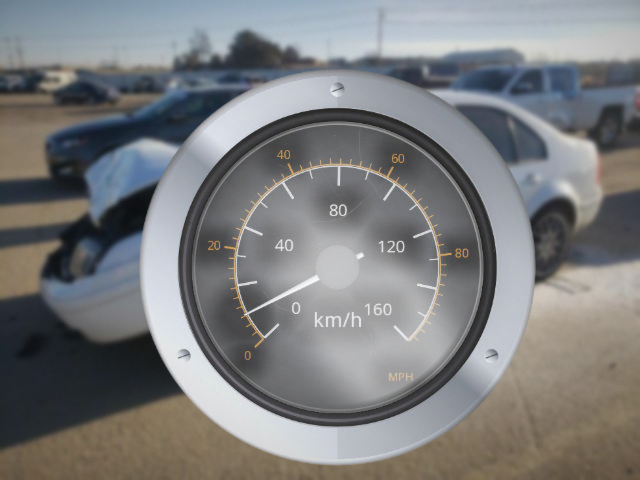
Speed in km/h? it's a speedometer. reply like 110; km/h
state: 10; km/h
